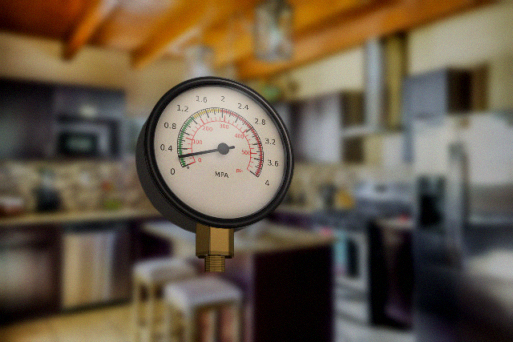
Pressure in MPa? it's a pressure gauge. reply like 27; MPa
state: 0.2; MPa
